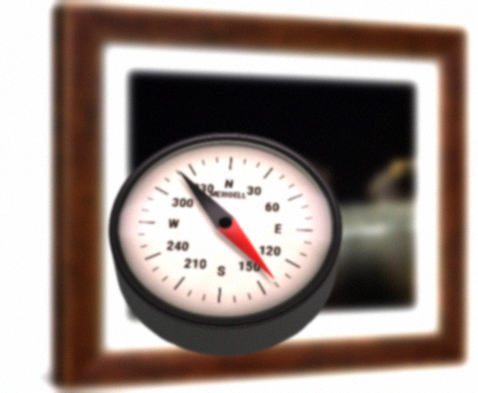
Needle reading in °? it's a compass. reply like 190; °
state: 140; °
